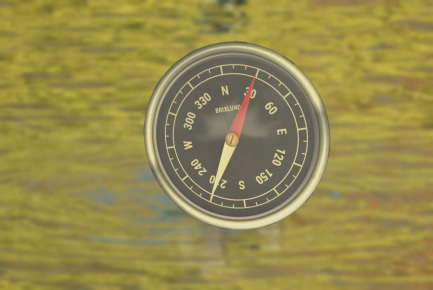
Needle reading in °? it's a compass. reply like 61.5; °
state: 30; °
